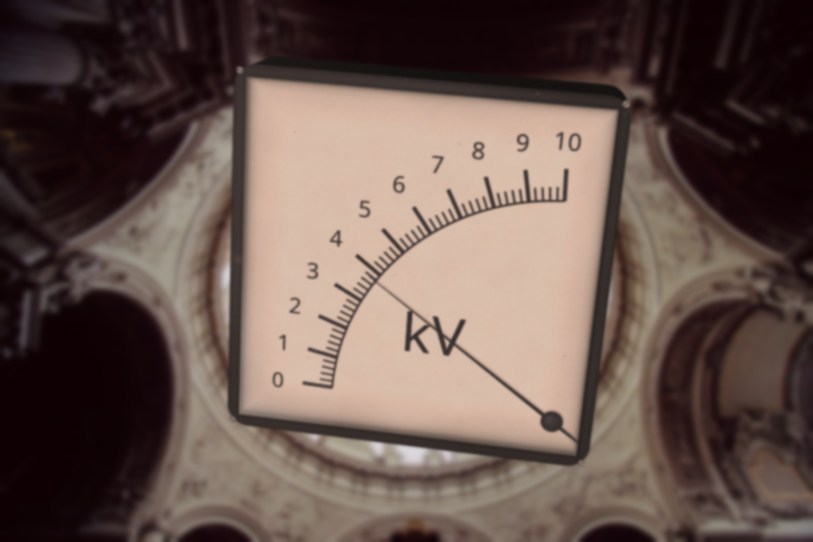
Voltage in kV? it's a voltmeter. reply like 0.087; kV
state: 3.8; kV
